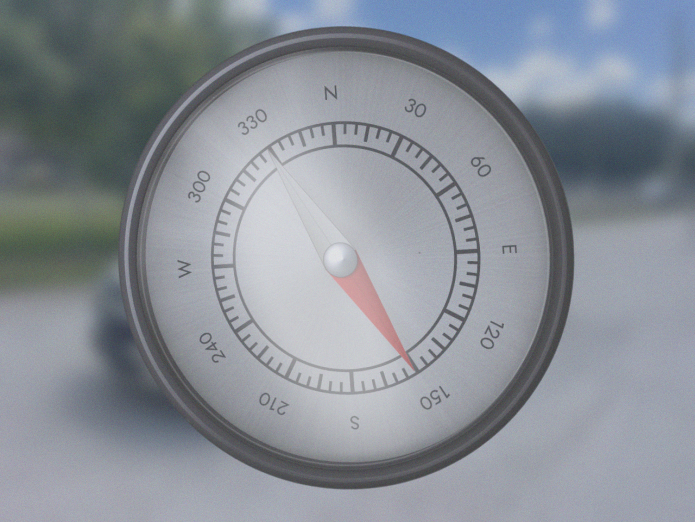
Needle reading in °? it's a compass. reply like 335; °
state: 150; °
